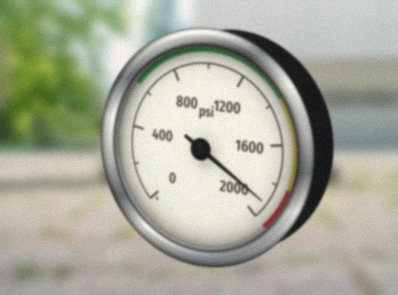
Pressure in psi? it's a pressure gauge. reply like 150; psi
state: 1900; psi
